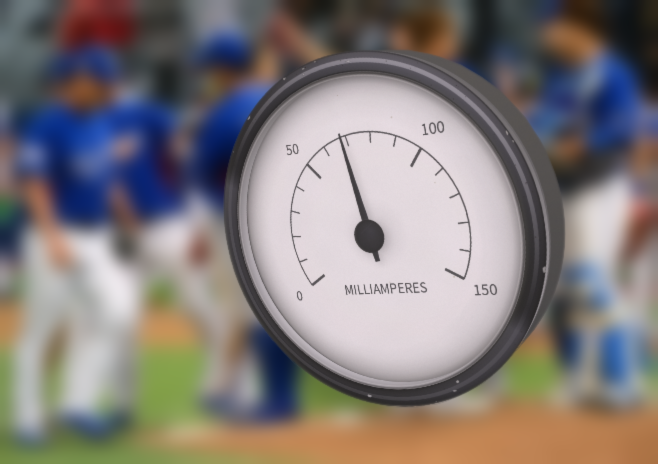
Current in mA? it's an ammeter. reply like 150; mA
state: 70; mA
